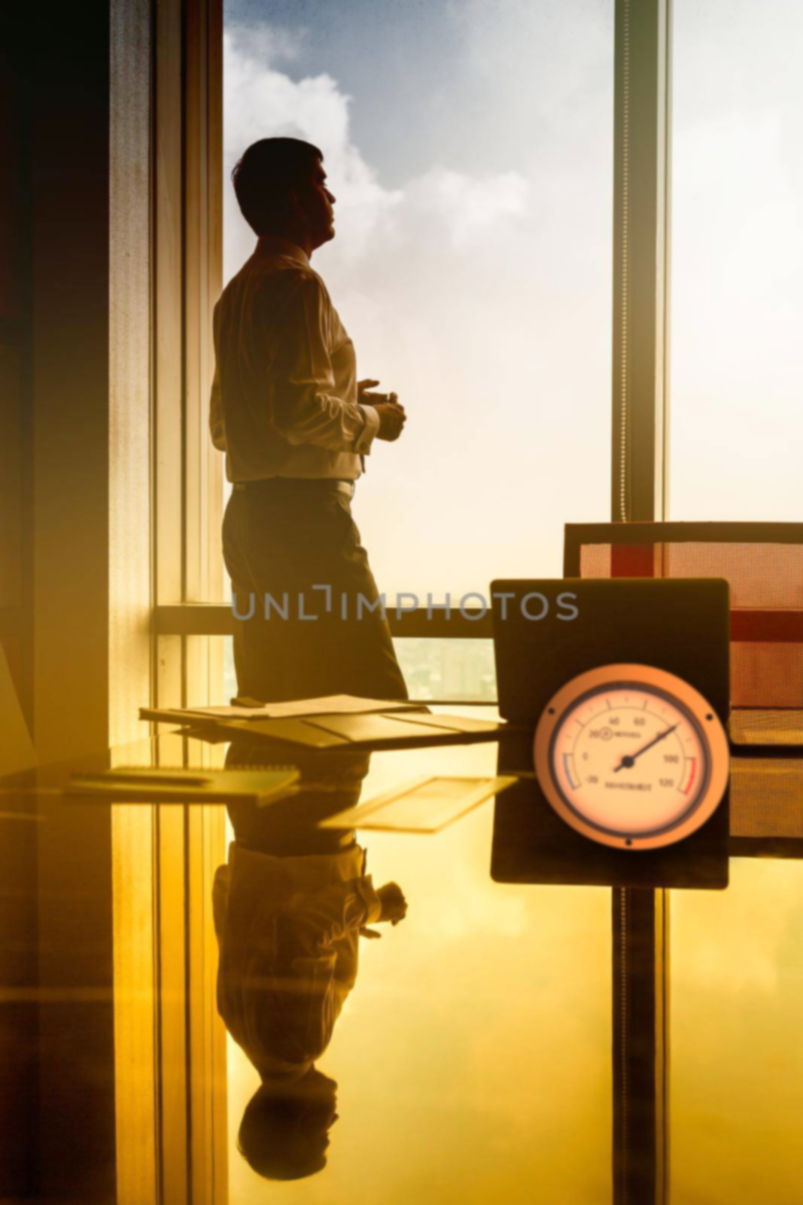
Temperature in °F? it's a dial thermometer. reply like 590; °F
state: 80; °F
